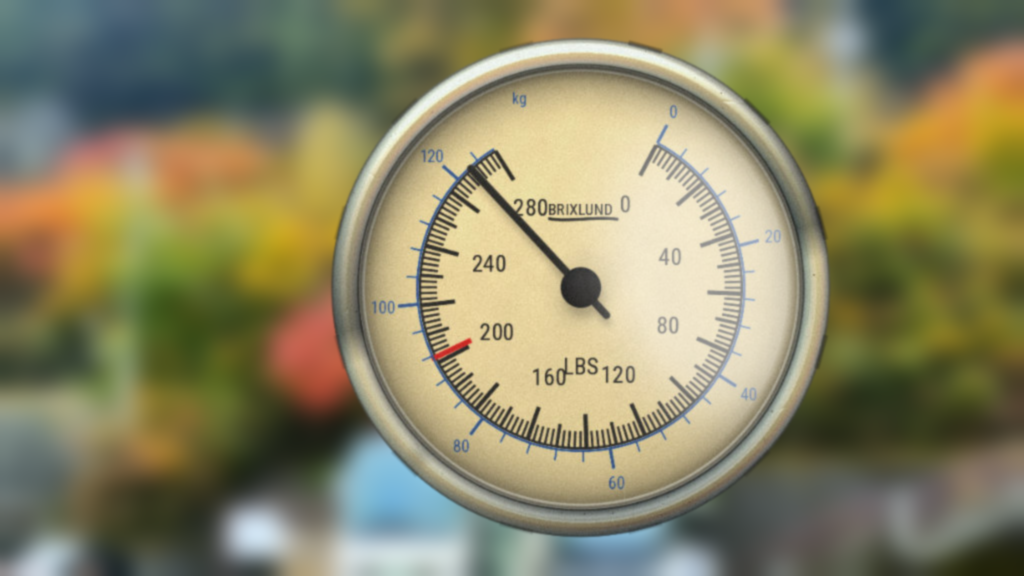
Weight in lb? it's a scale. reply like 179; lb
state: 270; lb
